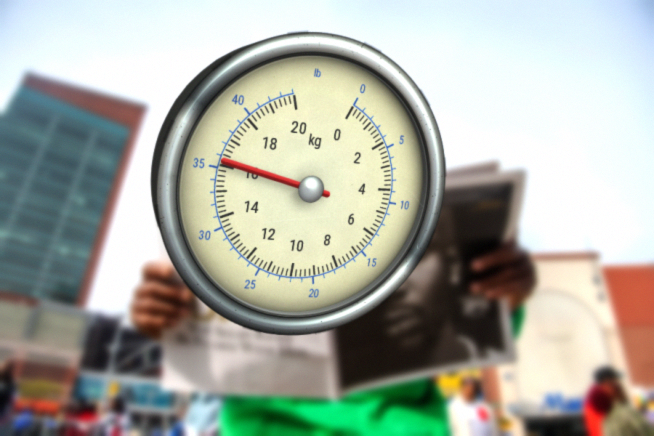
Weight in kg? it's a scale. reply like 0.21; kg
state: 16.2; kg
